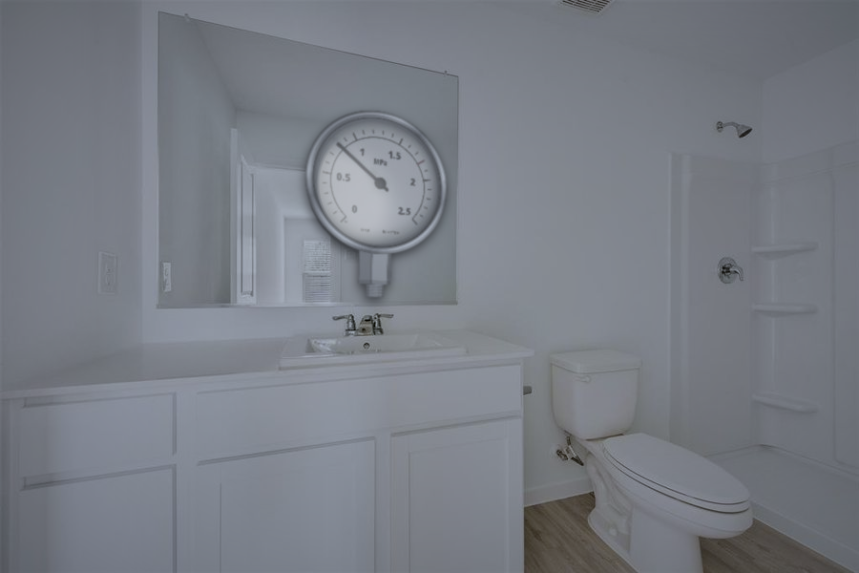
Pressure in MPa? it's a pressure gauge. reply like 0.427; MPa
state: 0.8; MPa
